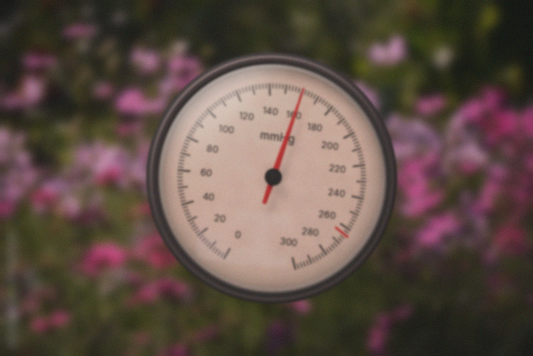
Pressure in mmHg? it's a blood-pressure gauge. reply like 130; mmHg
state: 160; mmHg
